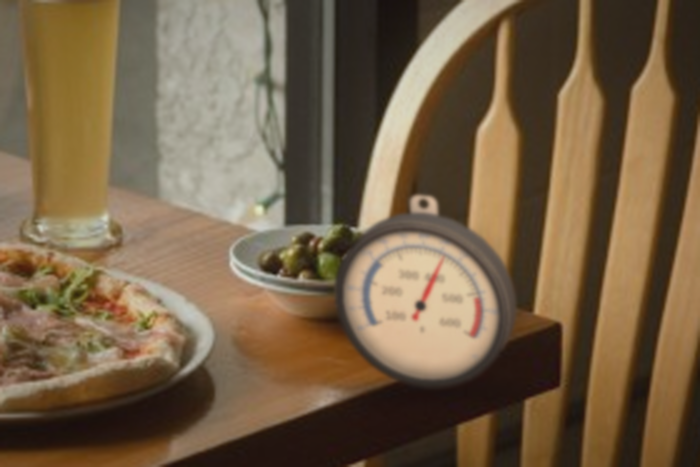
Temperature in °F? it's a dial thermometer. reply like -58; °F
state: 400; °F
